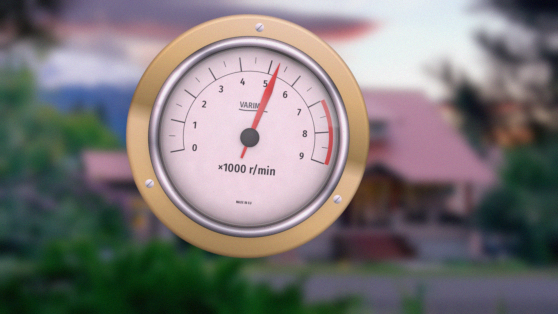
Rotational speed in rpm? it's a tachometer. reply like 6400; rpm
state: 5250; rpm
